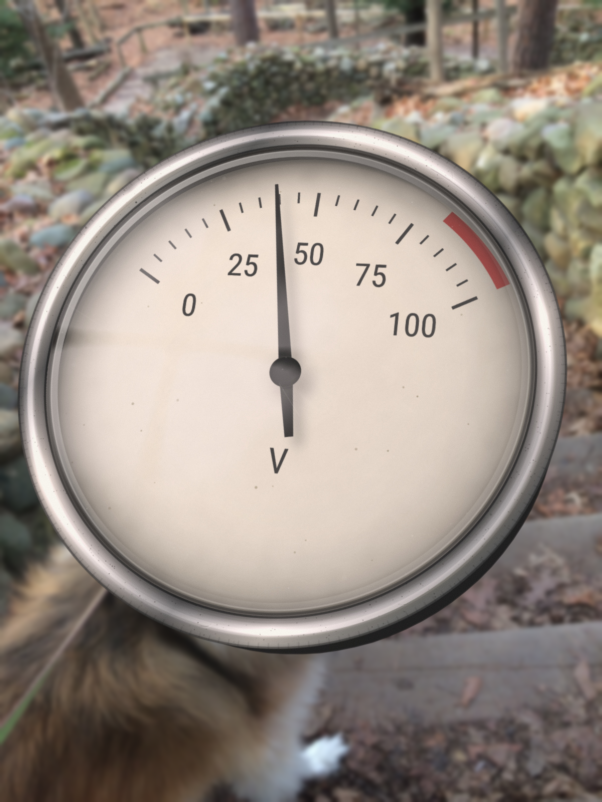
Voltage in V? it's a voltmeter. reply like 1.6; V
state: 40; V
